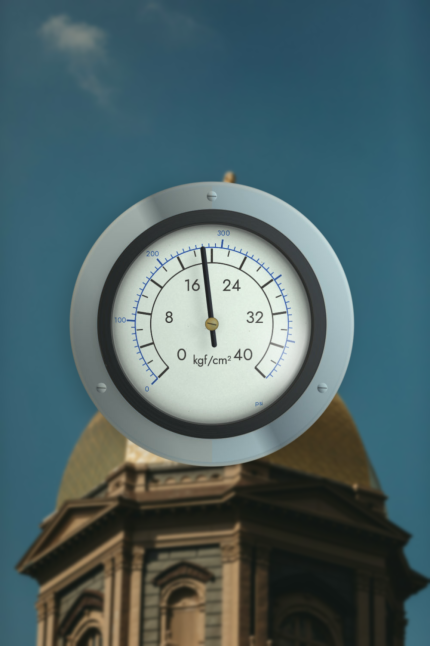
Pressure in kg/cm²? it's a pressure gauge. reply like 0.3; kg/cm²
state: 19; kg/cm²
